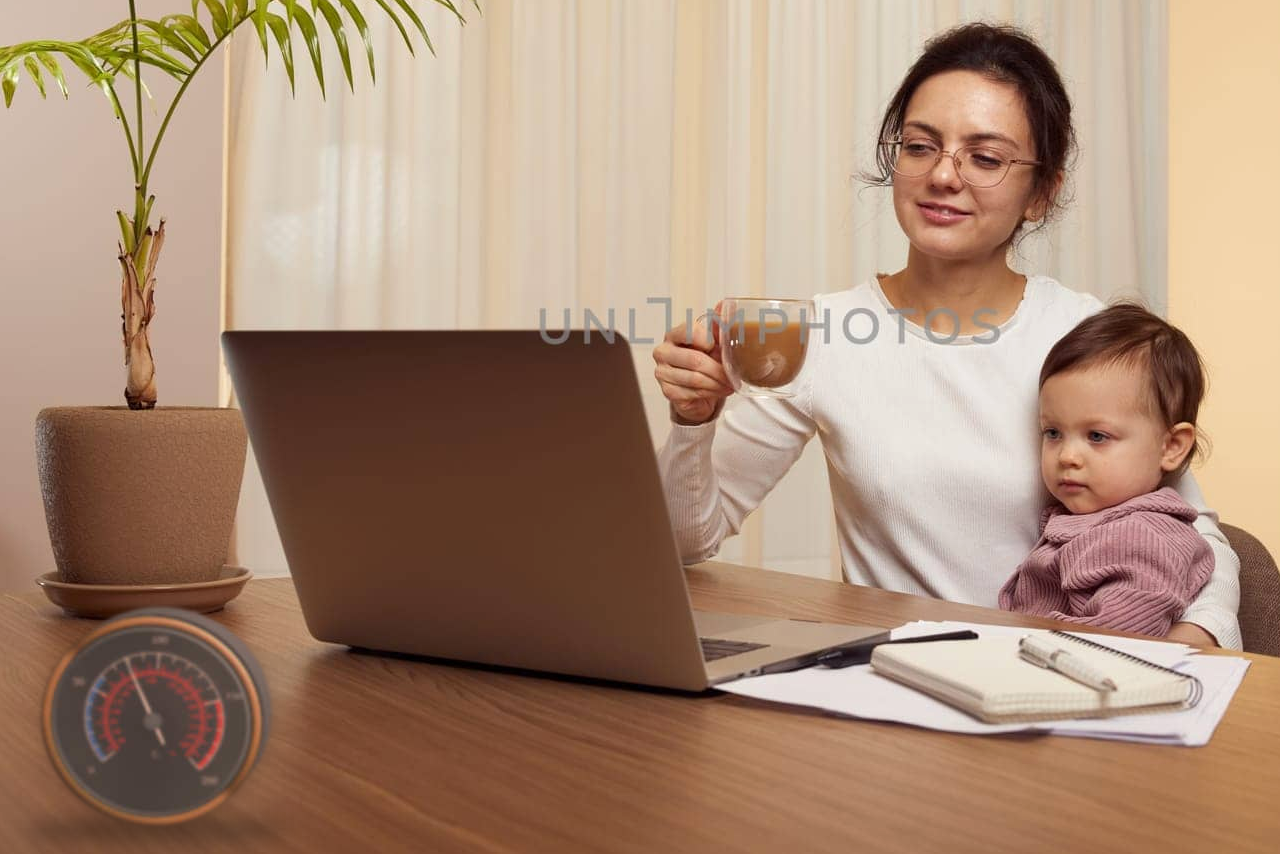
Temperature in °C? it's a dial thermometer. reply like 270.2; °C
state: 80; °C
